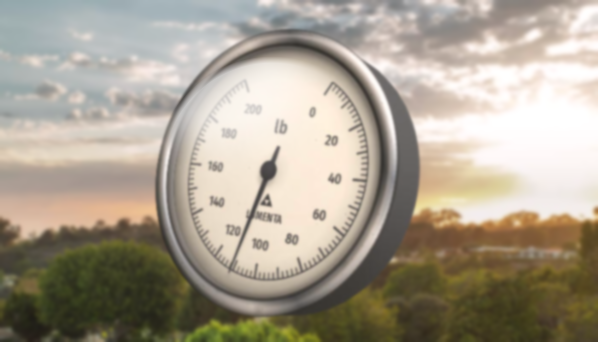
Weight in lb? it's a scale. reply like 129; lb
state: 110; lb
